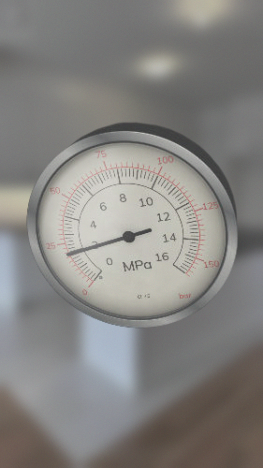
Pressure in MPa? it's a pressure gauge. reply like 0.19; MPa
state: 2; MPa
